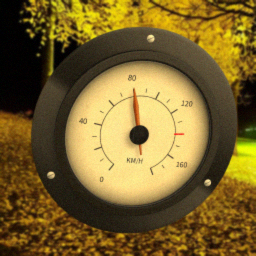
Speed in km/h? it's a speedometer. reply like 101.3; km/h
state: 80; km/h
